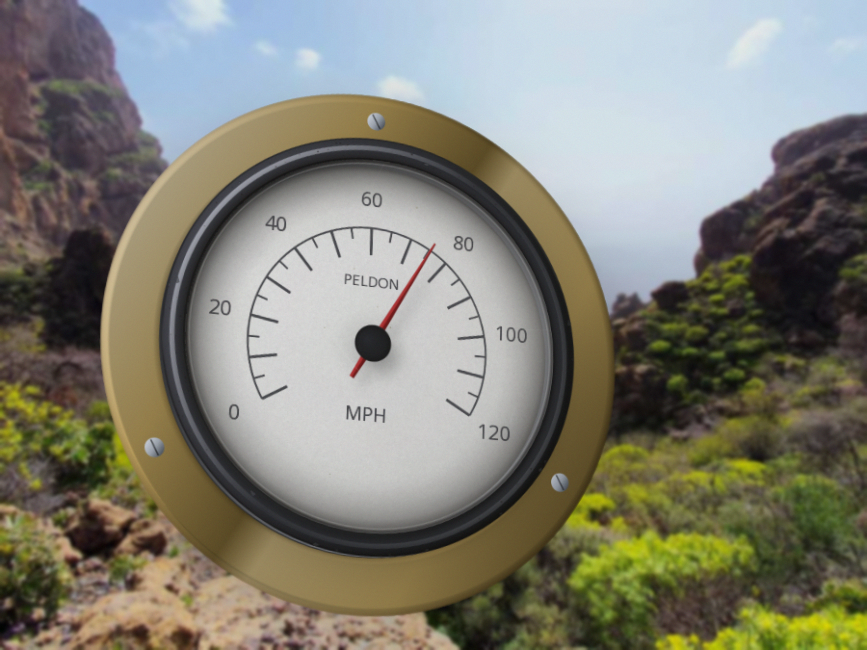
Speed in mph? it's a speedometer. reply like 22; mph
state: 75; mph
